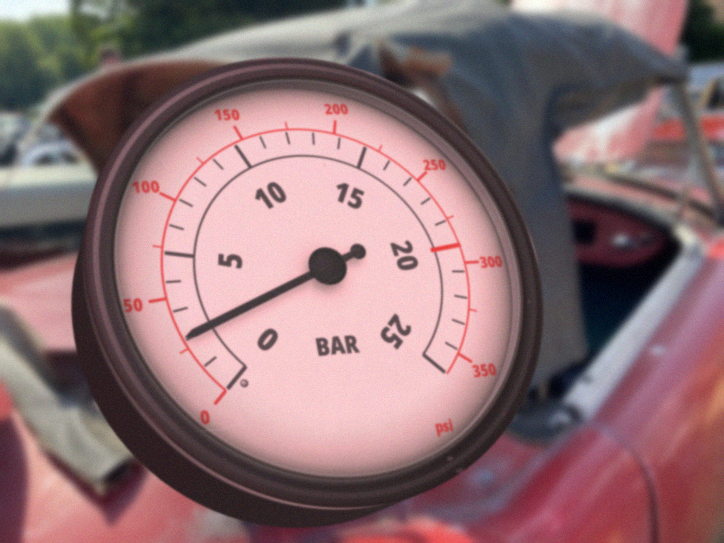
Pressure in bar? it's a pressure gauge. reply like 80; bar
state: 2; bar
